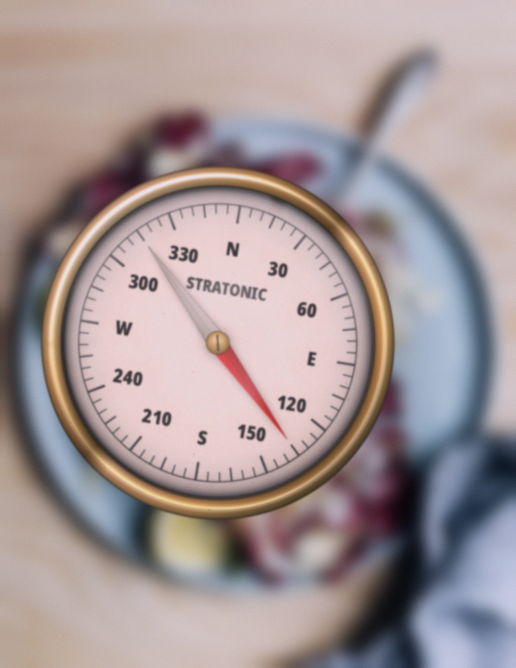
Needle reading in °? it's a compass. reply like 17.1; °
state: 135; °
